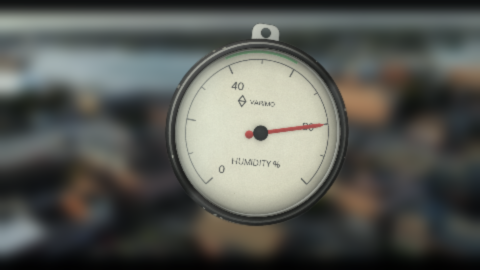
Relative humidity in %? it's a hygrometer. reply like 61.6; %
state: 80; %
